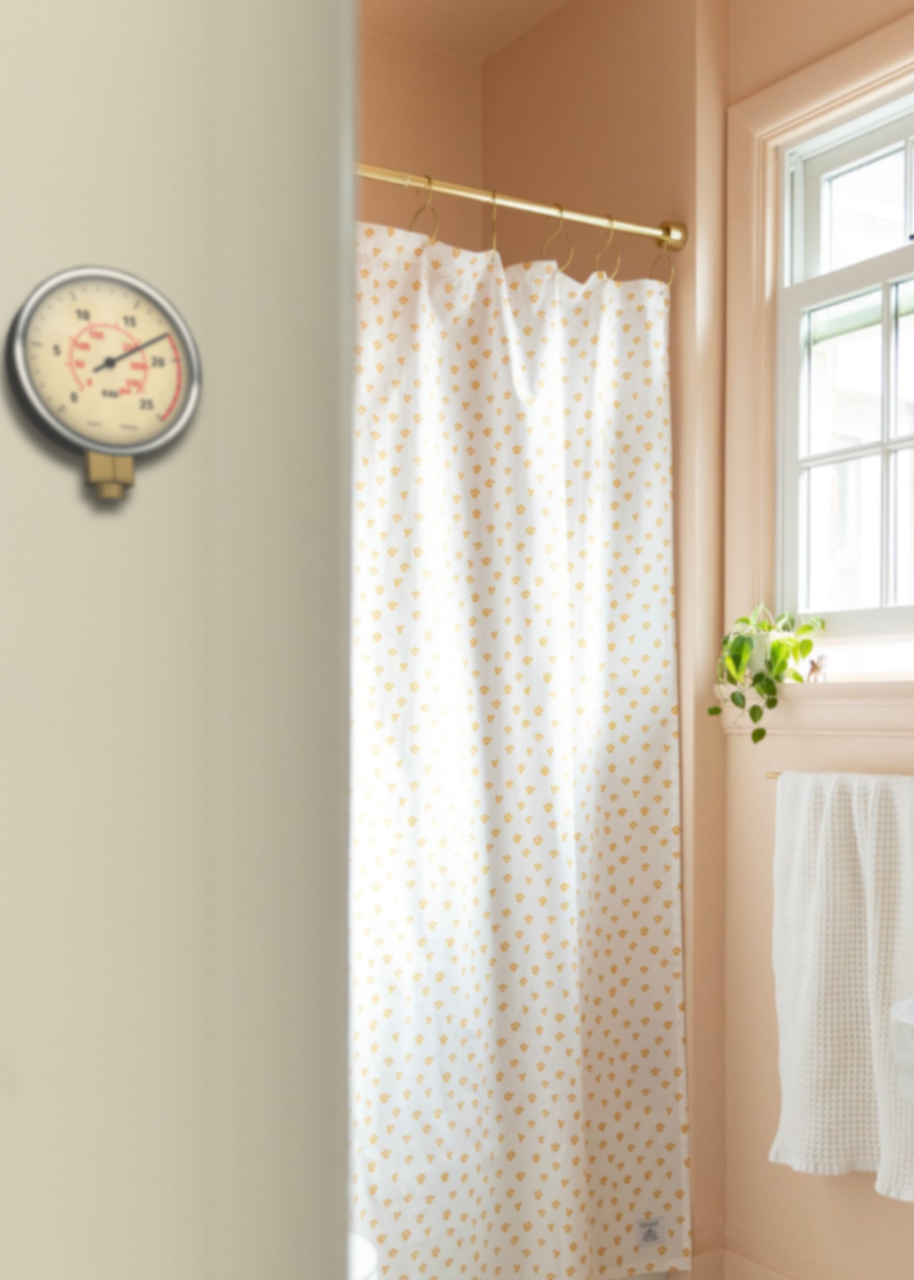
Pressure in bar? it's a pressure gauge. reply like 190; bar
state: 18; bar
